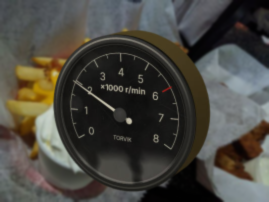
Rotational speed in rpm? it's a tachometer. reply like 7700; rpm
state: 2000; rpm
